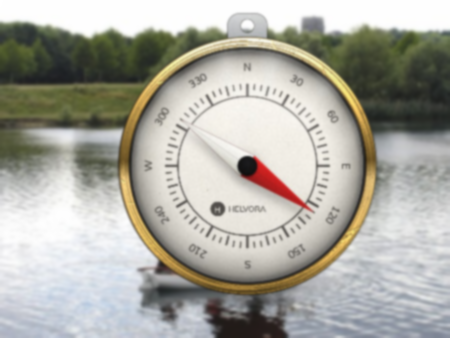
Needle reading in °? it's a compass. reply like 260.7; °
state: 125; °
